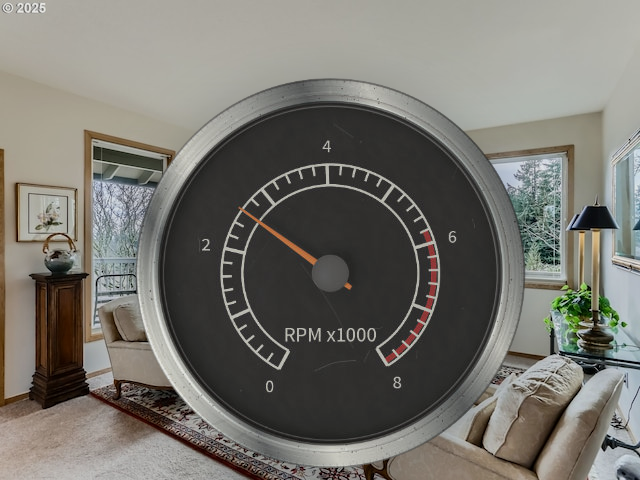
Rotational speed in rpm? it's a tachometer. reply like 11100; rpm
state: 2600; rpm
